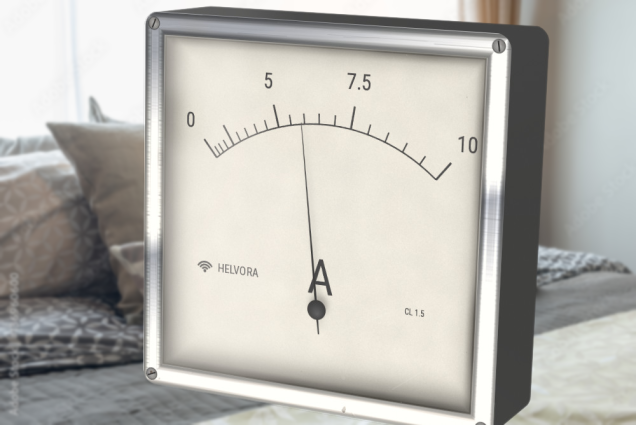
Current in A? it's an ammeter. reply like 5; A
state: 6; A
